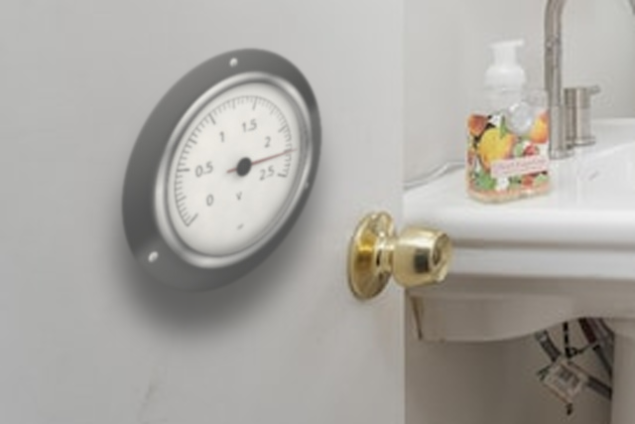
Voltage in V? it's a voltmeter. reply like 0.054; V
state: 2.25; V
